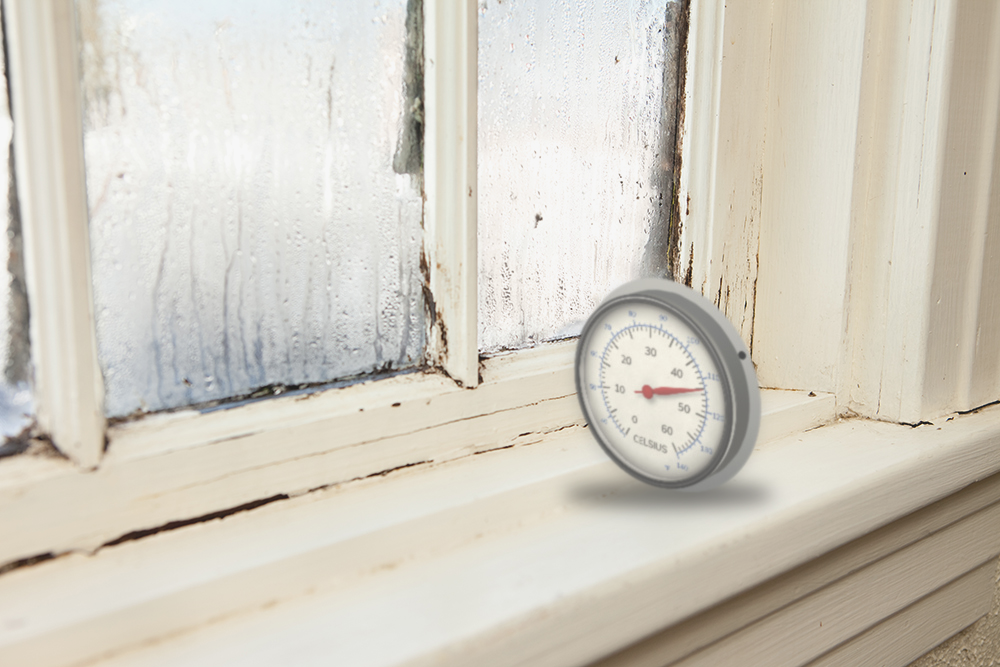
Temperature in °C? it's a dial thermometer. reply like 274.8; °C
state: 45; °C
